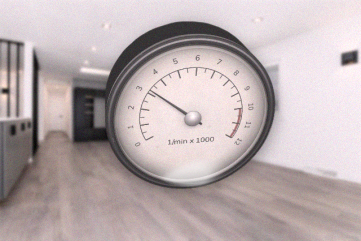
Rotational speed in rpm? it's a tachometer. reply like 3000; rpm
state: 3250; rpm
